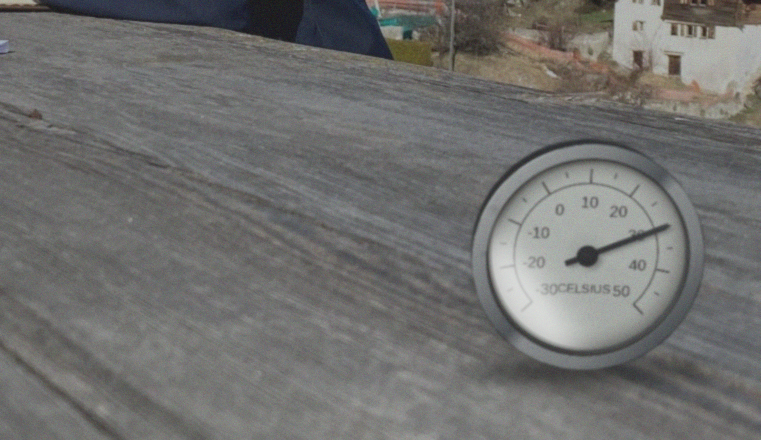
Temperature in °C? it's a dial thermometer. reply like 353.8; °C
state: 30; °C
